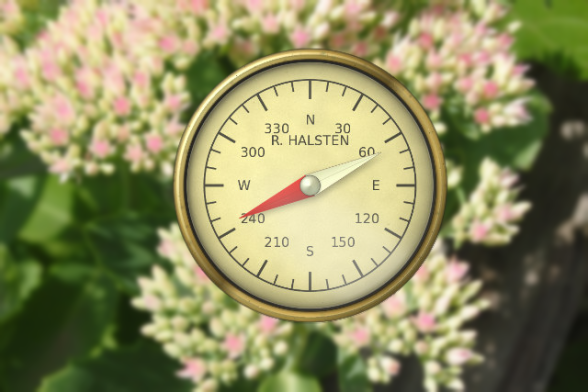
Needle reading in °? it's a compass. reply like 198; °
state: 245; °
